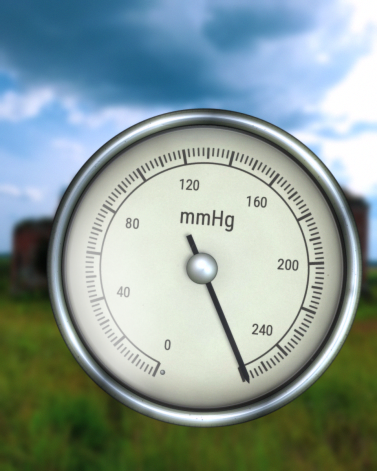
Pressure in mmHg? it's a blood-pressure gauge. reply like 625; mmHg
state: 258; mmHg
